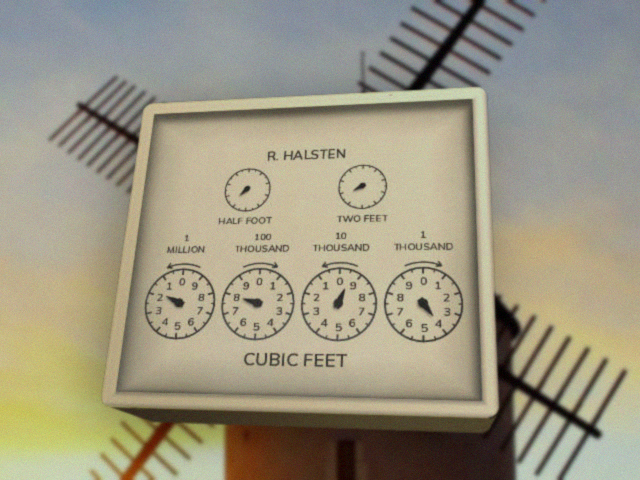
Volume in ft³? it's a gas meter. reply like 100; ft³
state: 179400; ft³
